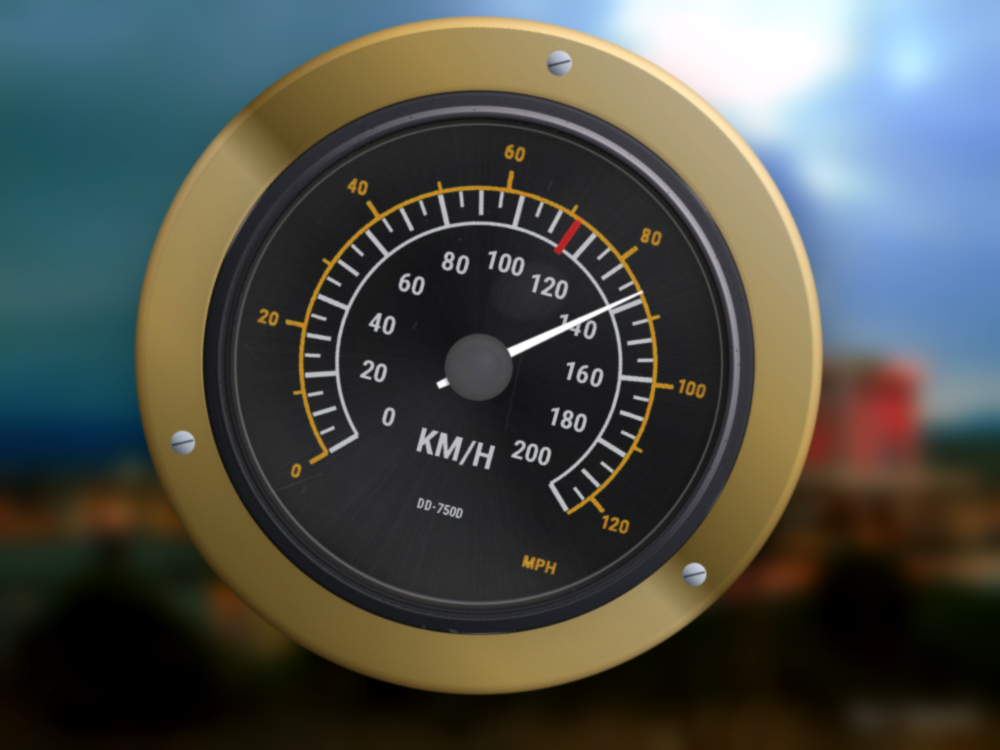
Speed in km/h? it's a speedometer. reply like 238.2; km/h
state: 137.5; km/h
